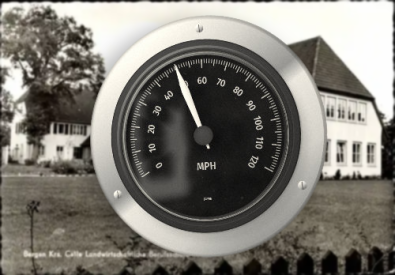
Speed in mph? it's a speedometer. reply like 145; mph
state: 50; mph
